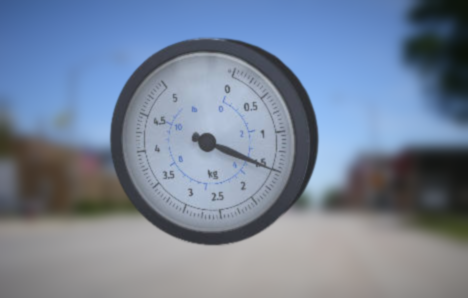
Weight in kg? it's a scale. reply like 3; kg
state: 1.5; kg
